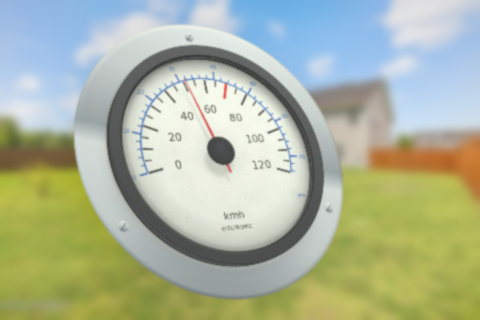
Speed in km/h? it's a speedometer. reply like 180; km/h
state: 50; km/h
